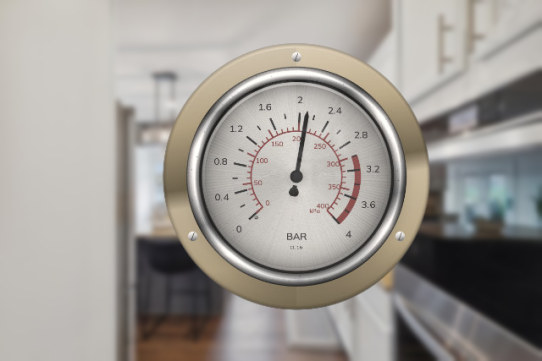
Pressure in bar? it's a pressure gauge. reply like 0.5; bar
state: 2.1; bar
